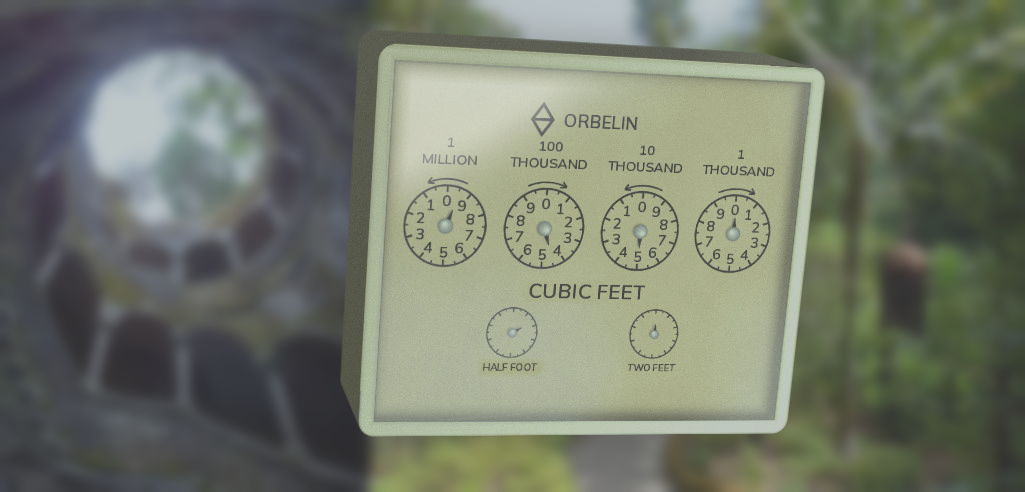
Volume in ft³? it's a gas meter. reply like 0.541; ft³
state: 945000; ft³
